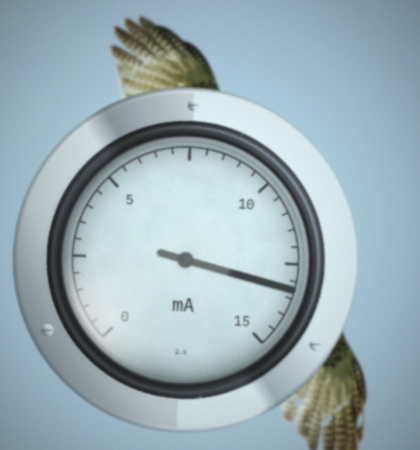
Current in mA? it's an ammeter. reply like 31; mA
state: 13.25; mA
